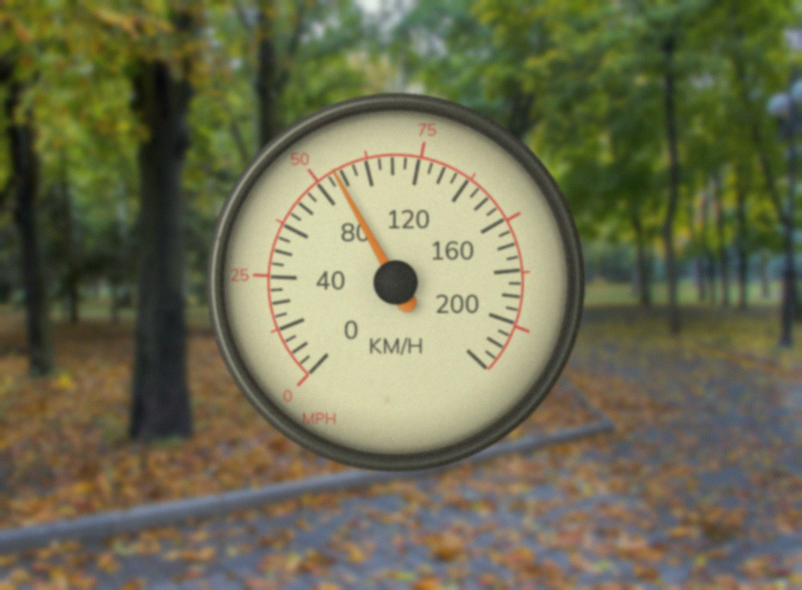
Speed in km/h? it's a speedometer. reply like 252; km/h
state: 87.5; km/h
